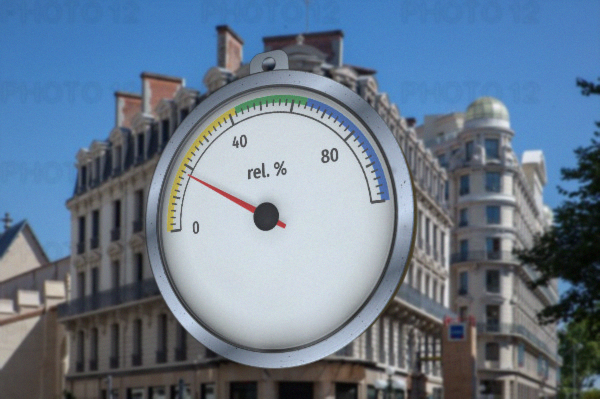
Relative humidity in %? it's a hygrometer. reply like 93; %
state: 18; %
